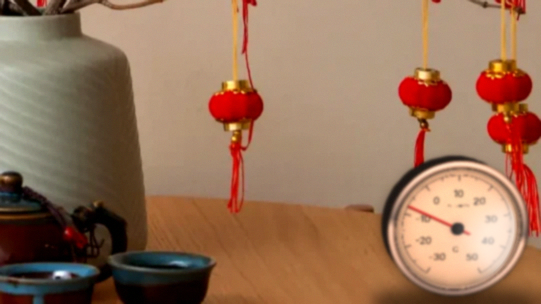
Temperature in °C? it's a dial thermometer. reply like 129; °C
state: -7.5; °C
